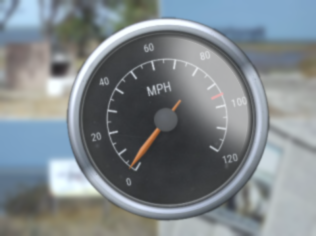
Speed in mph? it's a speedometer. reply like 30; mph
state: 2.5; mph
